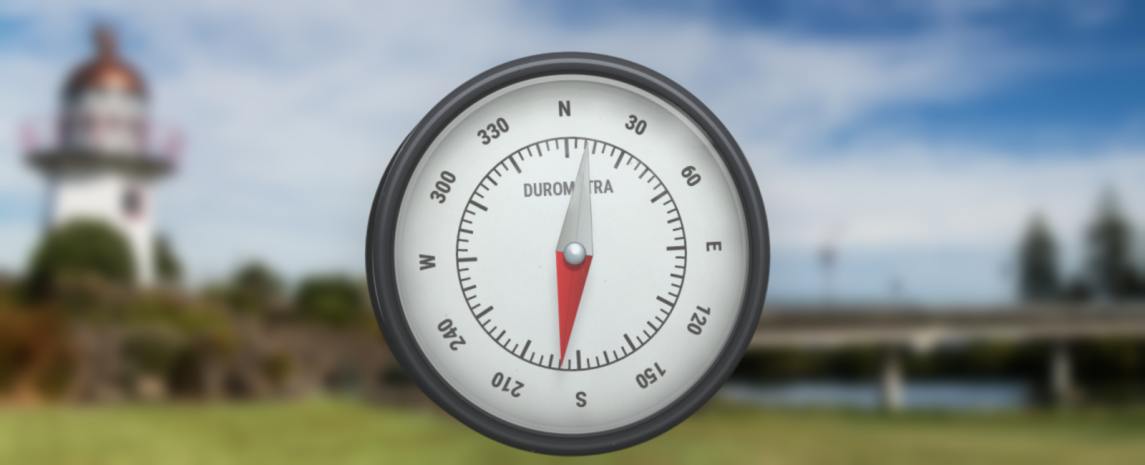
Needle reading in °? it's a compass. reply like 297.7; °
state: 190; °
